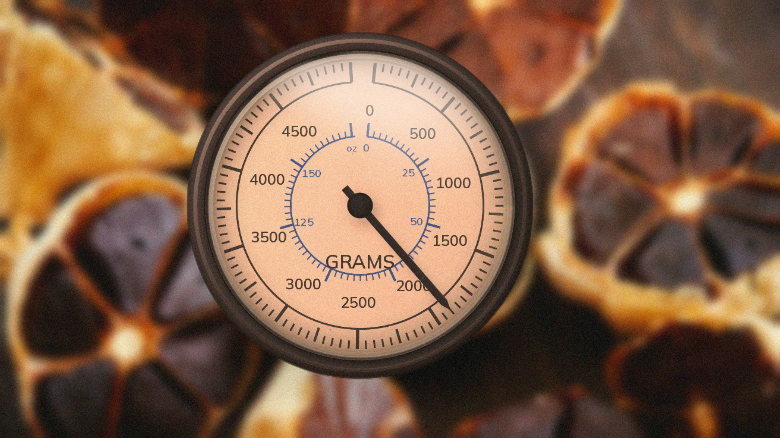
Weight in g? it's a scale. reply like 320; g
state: 1900; g
